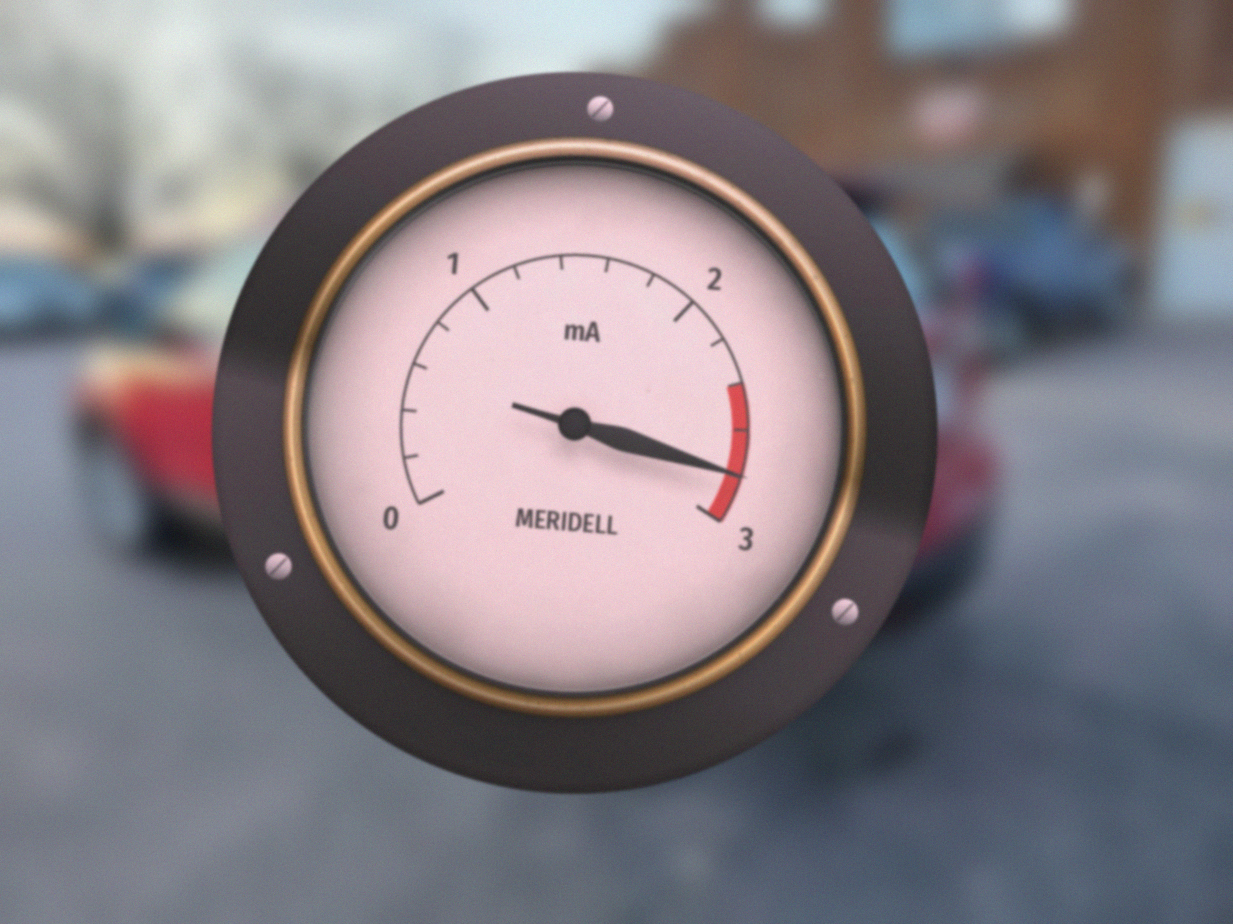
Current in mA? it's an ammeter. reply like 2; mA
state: 2.8; mA
